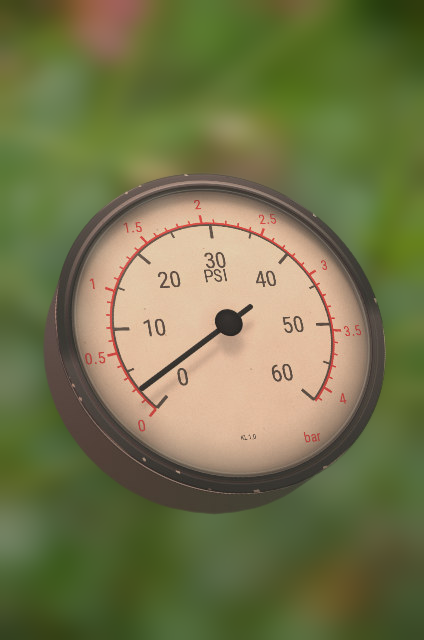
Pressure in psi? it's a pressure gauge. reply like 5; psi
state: 2.5; psi
